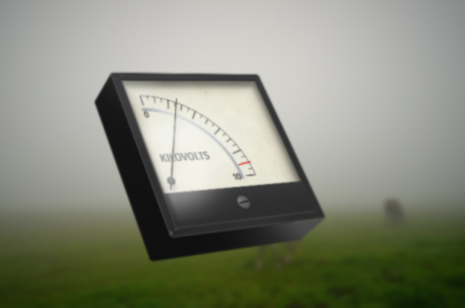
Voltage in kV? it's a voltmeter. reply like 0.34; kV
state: 2.5; kV
